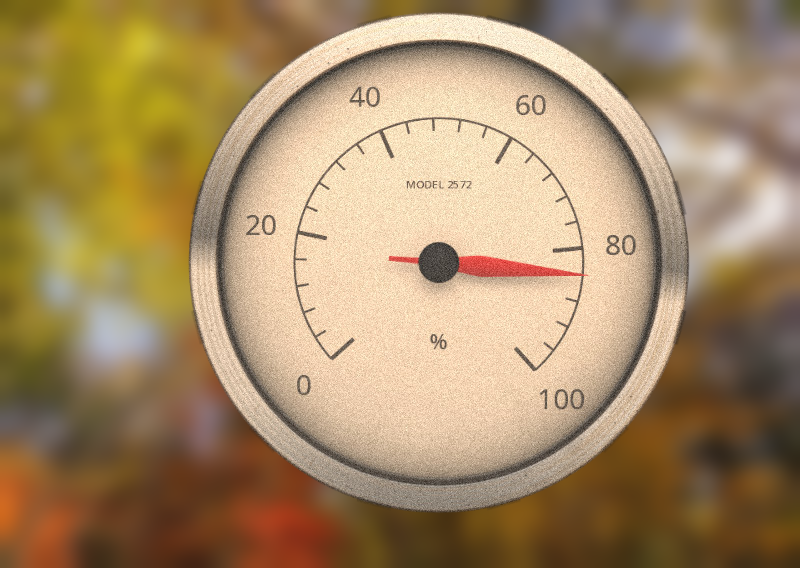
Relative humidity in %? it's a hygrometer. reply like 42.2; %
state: 84; %
